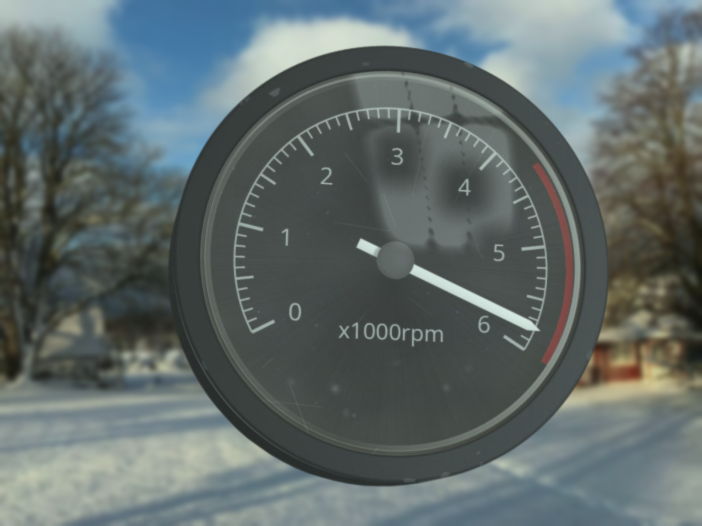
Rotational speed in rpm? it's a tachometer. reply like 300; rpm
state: 5800; rpm
